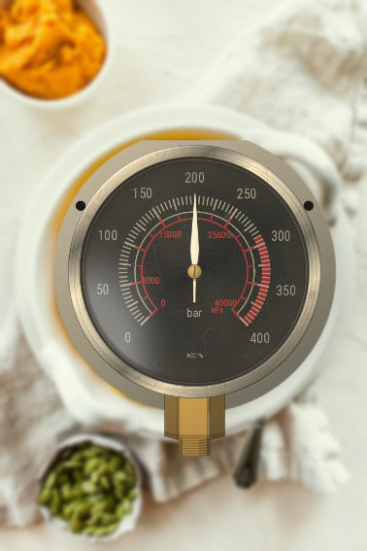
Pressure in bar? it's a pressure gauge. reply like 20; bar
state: 200; bar
